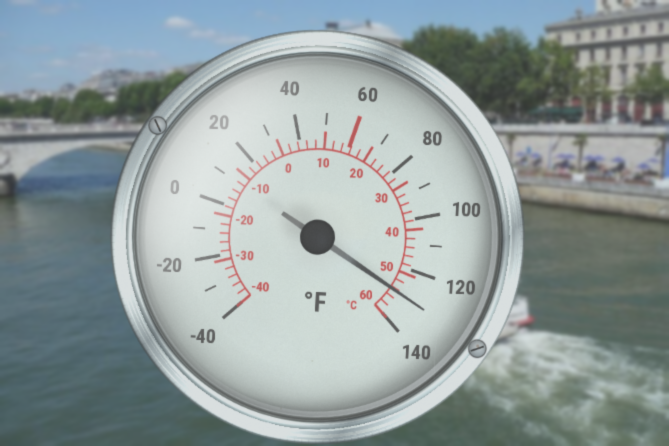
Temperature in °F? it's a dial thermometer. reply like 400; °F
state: 130; °F
